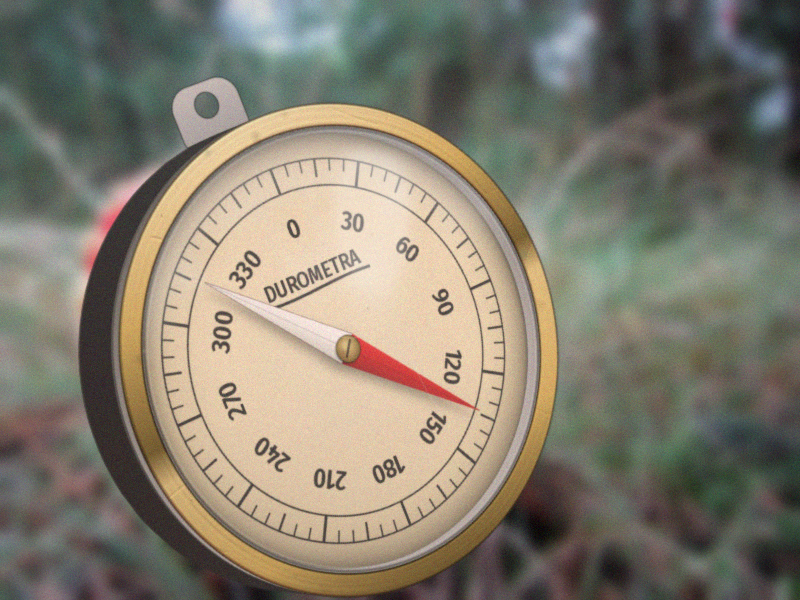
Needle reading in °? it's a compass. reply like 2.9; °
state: 135; °
